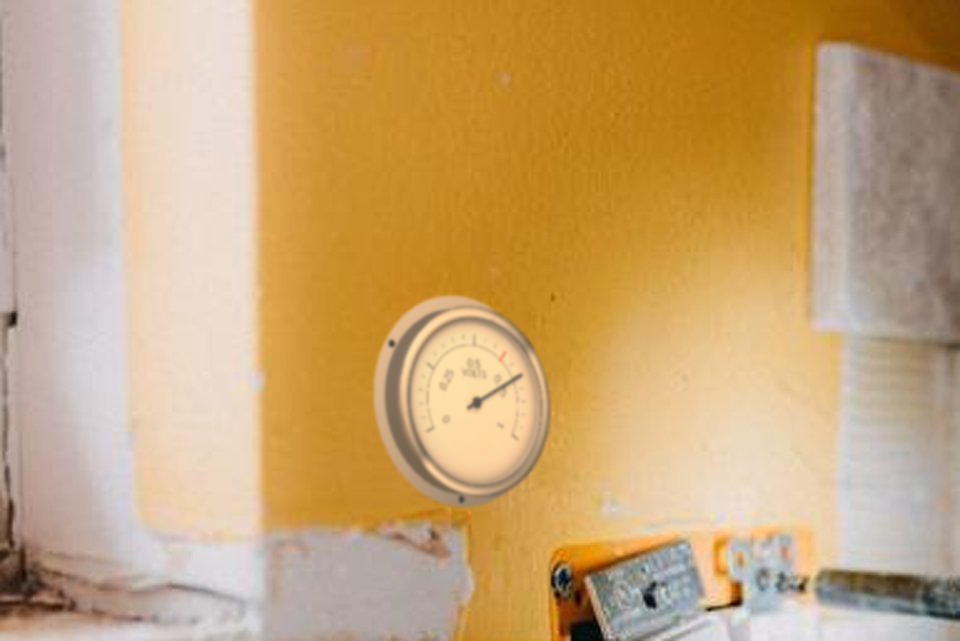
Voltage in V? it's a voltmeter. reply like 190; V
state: 0.75; V
